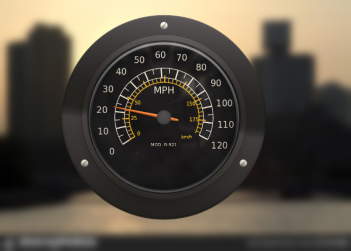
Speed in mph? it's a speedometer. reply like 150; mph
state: 22.5; mph
